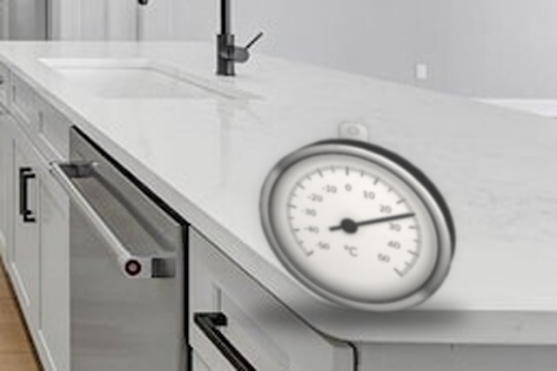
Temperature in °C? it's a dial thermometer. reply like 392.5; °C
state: 25; °C
